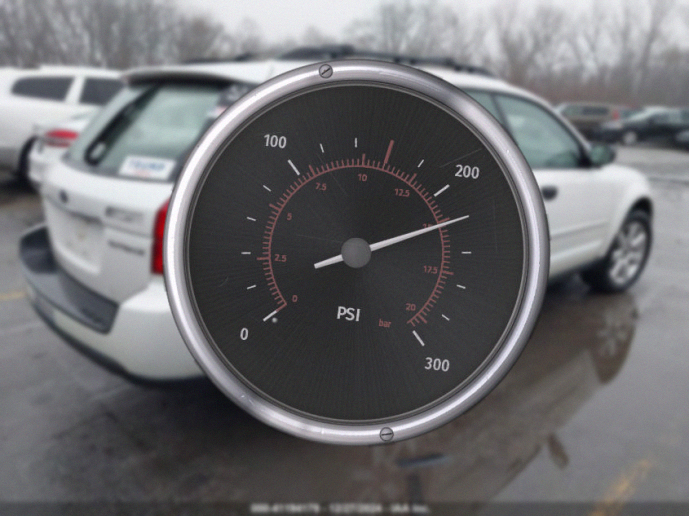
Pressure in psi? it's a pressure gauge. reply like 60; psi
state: 220; psi
